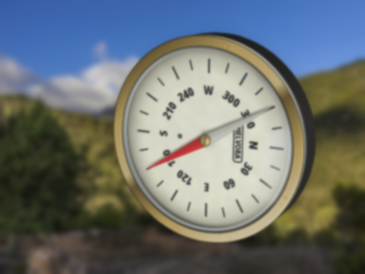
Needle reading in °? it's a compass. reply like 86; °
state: 150; °
